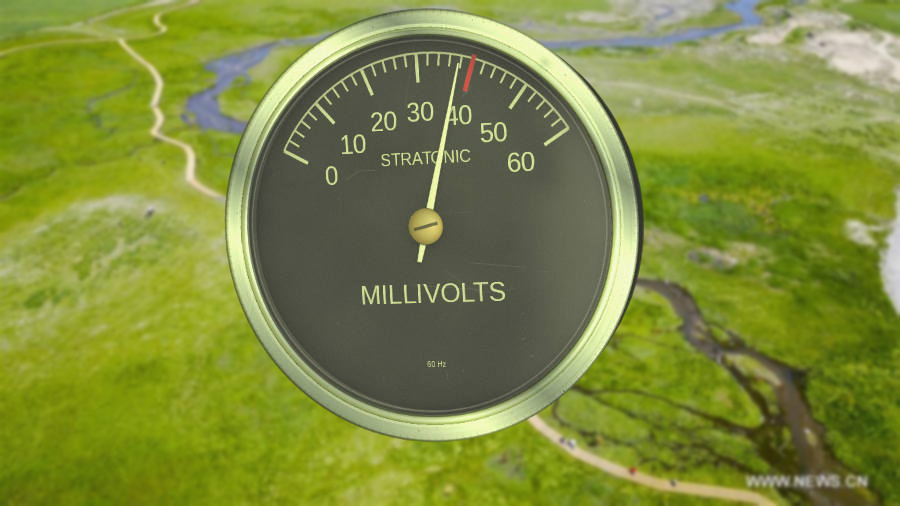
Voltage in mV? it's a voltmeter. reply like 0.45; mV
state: 38; mV
